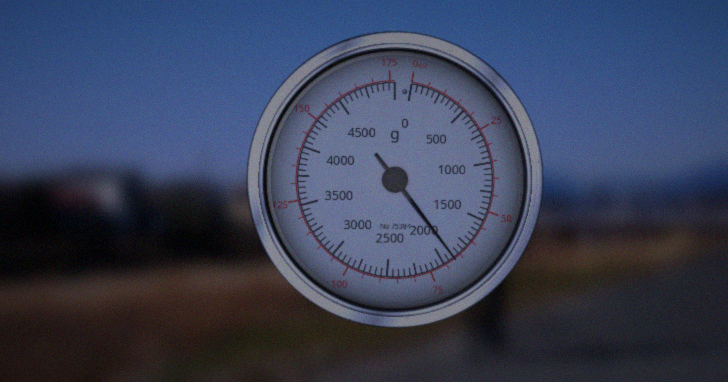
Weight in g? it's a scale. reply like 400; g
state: 1900; g
